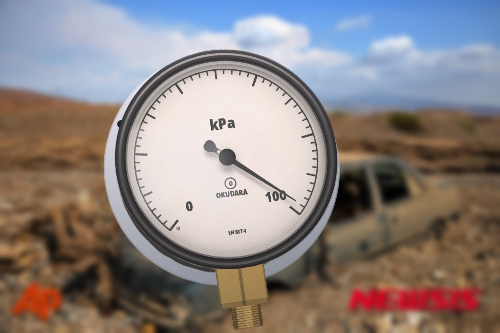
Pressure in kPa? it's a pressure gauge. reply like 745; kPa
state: 98; kPa
